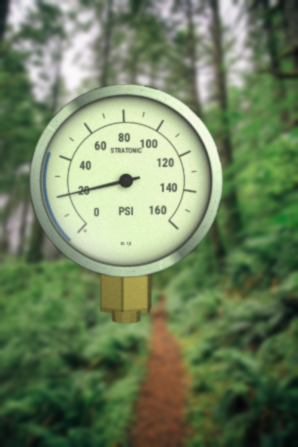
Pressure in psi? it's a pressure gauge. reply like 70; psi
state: 20; psi
